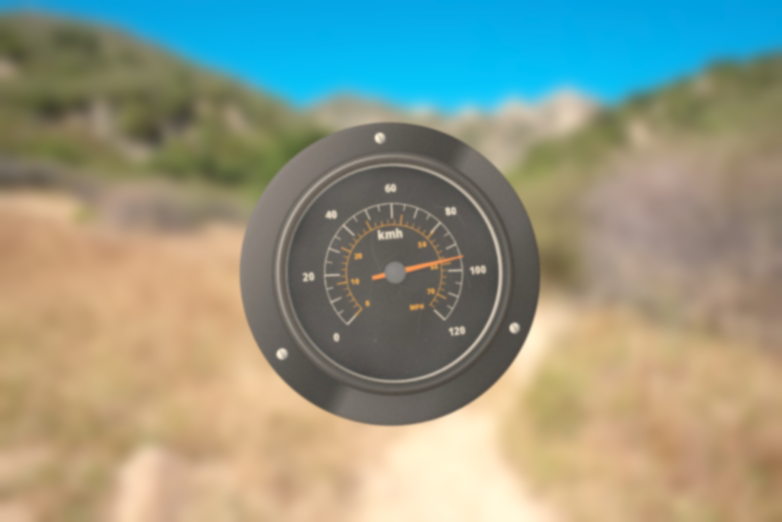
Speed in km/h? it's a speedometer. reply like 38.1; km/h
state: 95; km/h
